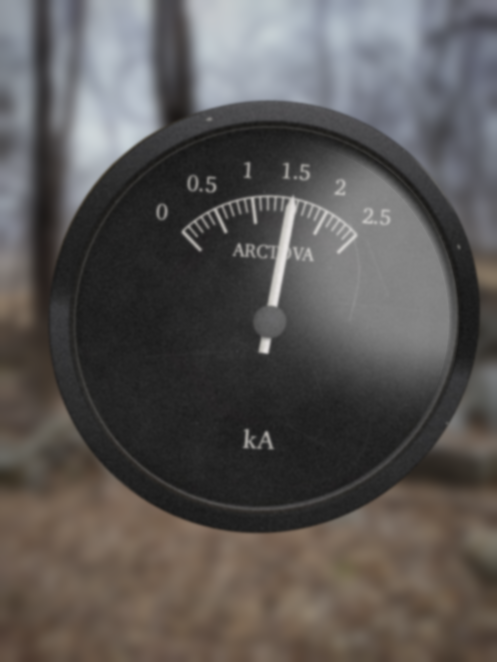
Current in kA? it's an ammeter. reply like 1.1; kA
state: 1.5; kA
